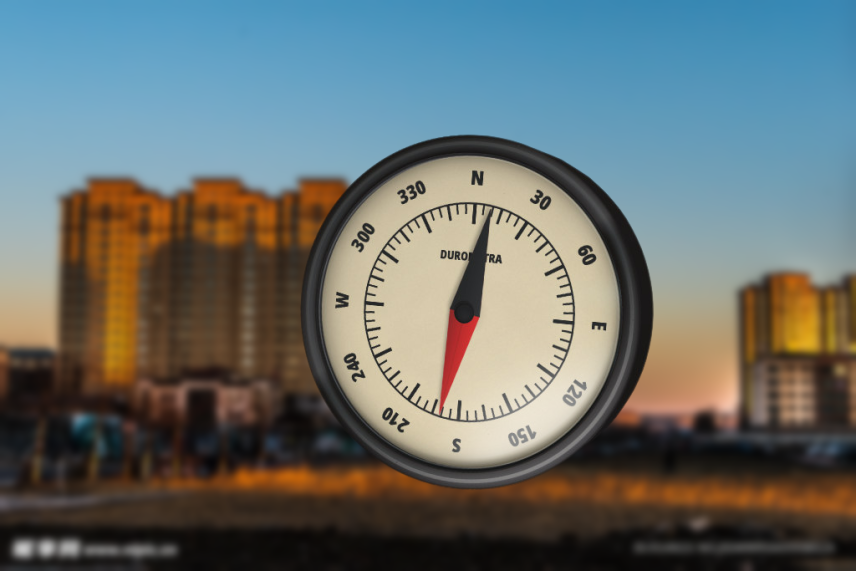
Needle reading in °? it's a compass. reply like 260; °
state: 190; °
